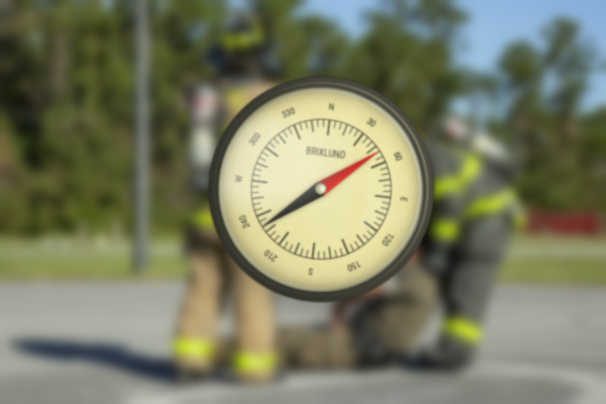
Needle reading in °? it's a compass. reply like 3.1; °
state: 50; °
